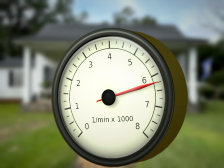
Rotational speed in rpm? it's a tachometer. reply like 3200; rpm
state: 6250; rpm
